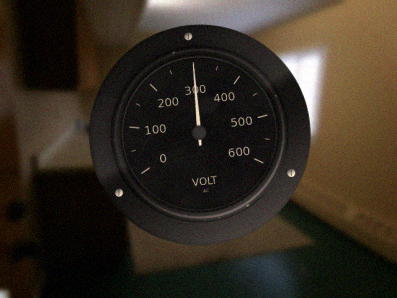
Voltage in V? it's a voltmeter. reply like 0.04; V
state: 300; V
